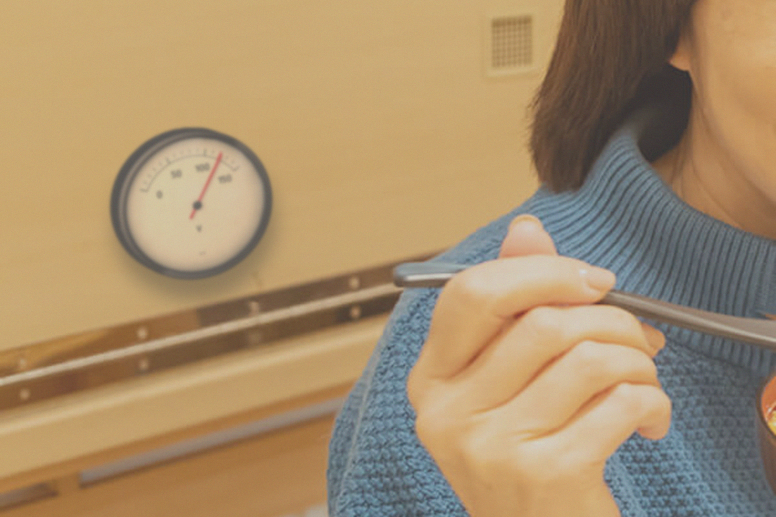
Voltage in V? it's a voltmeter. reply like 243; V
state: 120; V
